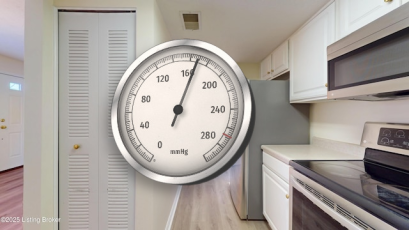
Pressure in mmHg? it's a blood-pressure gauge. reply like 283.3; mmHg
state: 170; mmHg
